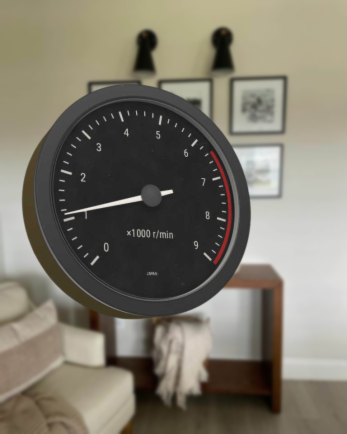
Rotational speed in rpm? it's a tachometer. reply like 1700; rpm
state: 1100; rpm
